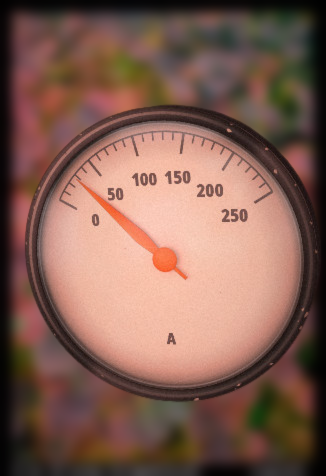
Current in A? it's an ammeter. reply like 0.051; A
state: 30; A
